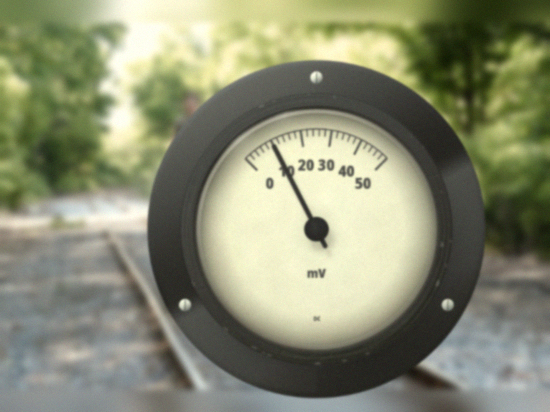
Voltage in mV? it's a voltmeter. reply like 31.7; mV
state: 10; mV
